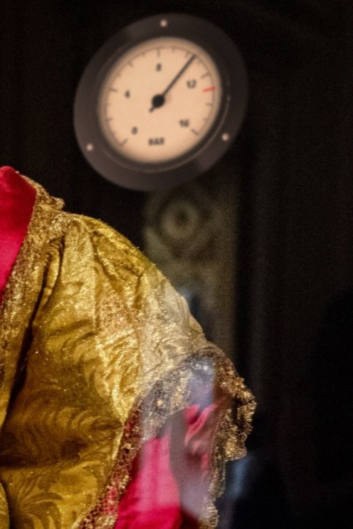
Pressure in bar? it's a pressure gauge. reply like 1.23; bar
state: 10.5; bar
